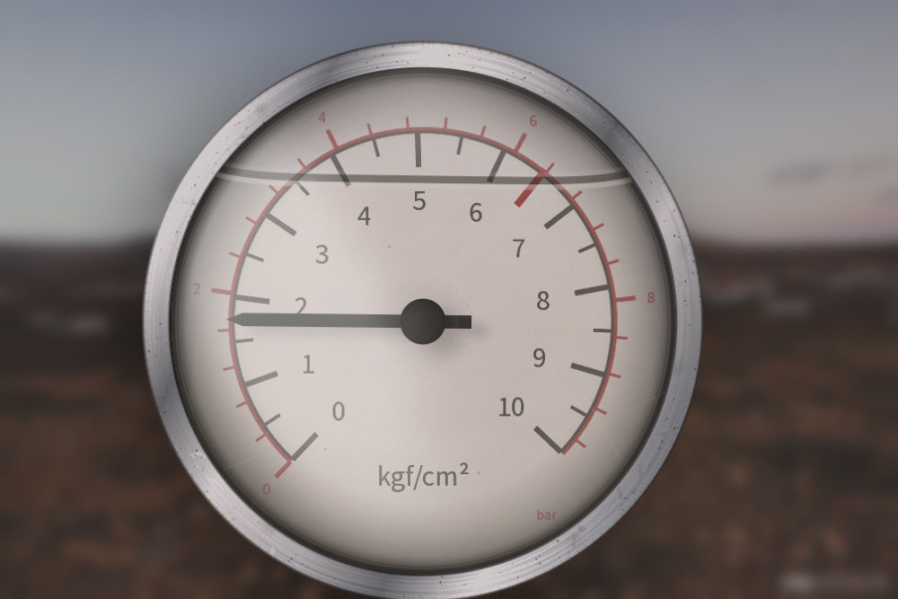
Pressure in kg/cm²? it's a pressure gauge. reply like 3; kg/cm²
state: 1.75; kg/cm²
